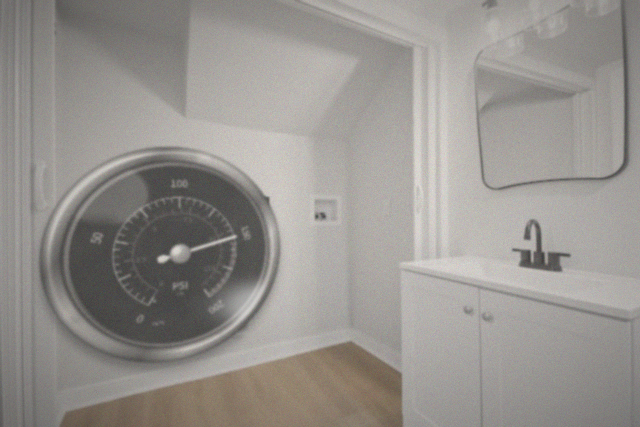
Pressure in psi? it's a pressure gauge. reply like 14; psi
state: 150; psi
